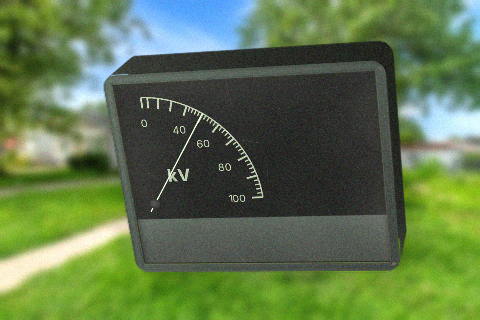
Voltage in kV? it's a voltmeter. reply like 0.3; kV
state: 50; kV
